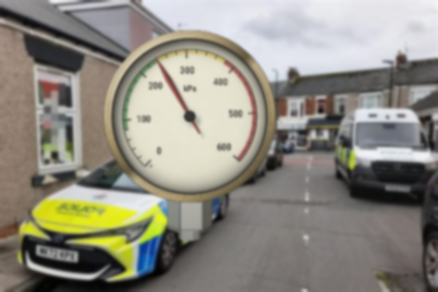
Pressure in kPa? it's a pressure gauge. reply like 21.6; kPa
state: 240; kPa
